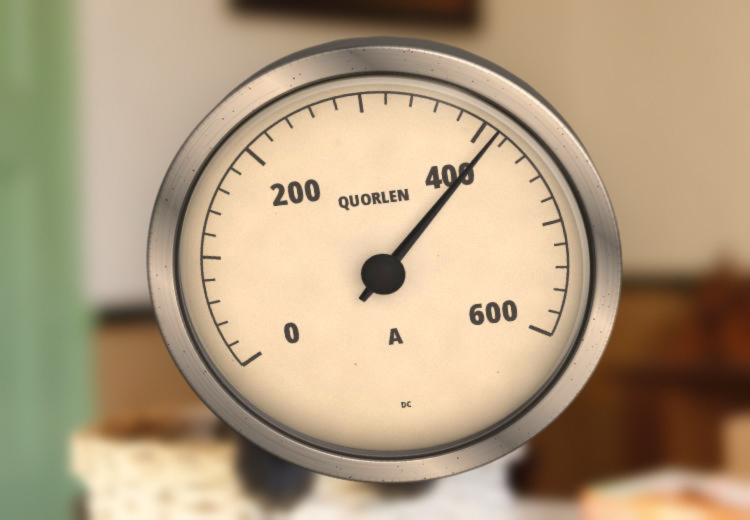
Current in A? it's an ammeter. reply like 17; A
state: 410; A
